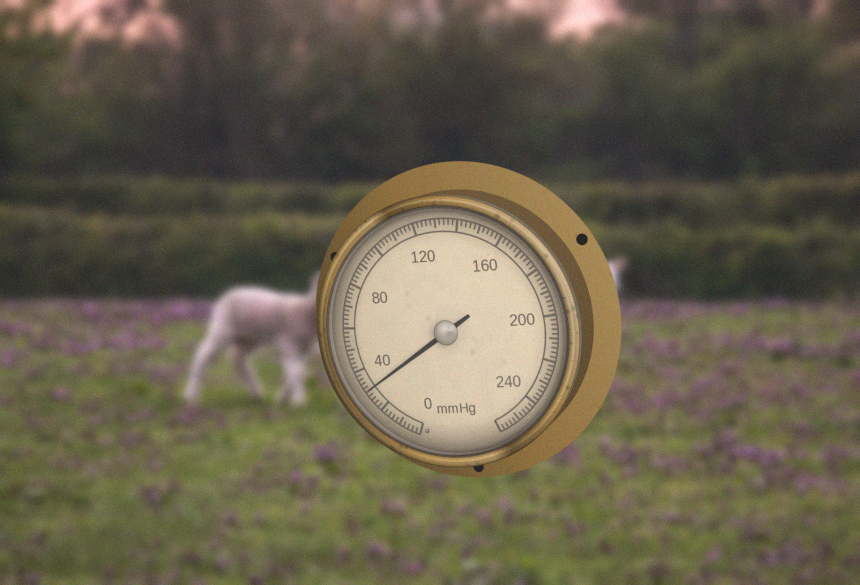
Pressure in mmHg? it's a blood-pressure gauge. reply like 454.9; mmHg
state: 30; mmHg
